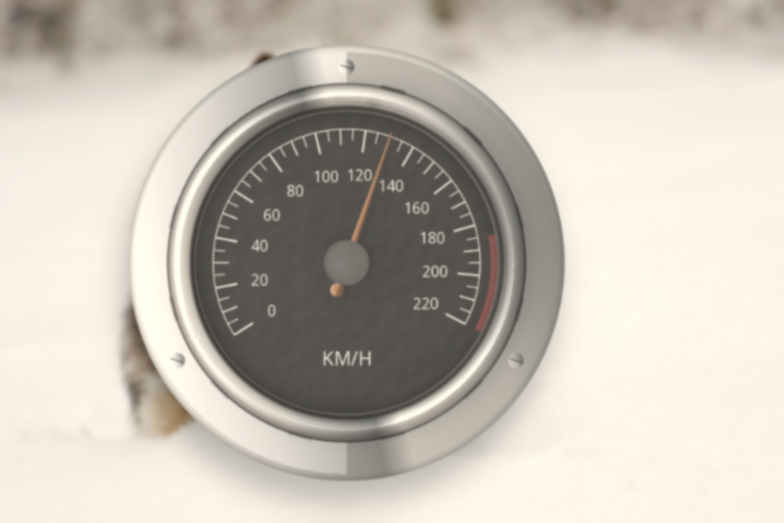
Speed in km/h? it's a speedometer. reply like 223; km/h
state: 130; km/h
